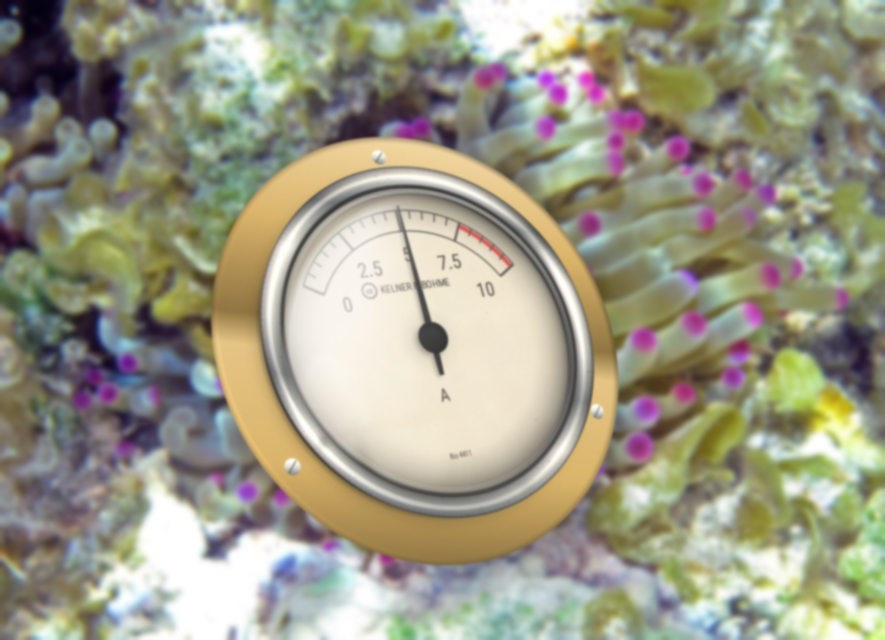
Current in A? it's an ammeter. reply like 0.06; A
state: 5; A
